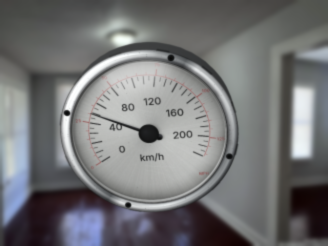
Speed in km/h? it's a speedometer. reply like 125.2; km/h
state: 50; km/h
